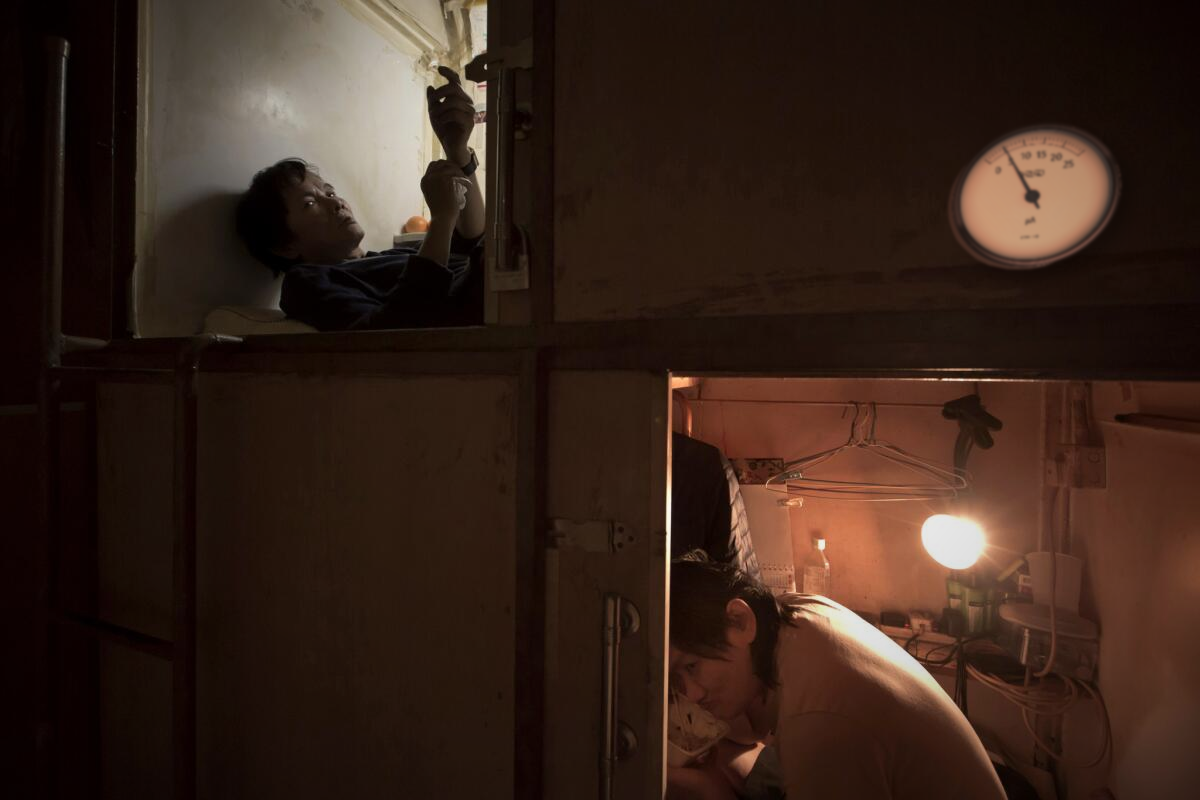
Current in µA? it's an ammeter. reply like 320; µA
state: 5; µA
